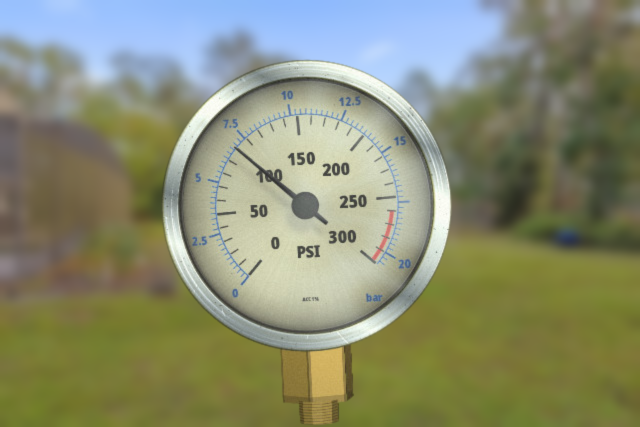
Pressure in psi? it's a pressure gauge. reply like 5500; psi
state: 100; psi
